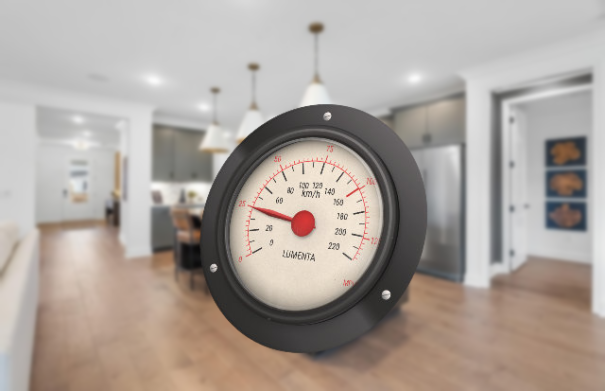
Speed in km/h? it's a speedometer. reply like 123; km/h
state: 40; km/h
